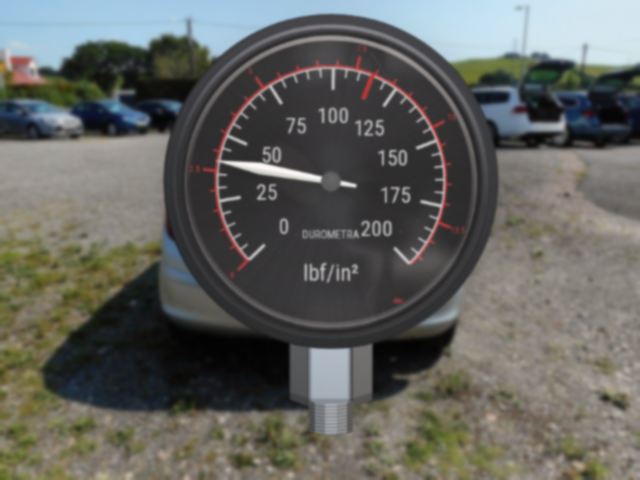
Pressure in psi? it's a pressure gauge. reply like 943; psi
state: 40; psi
